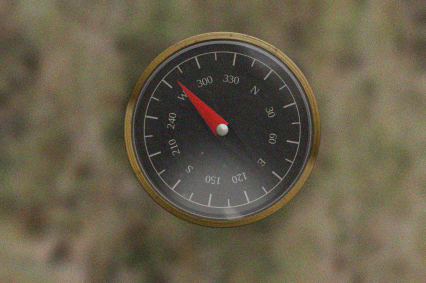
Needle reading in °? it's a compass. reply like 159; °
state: 277.5; °
